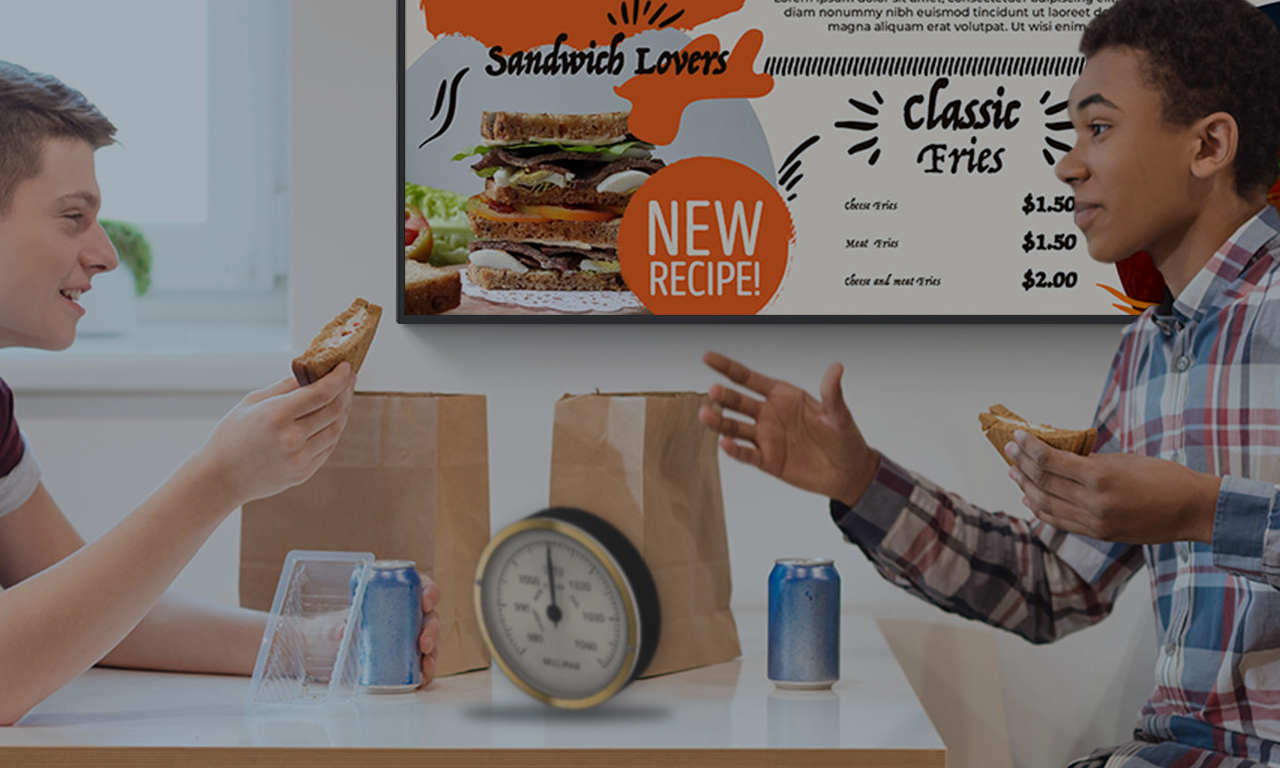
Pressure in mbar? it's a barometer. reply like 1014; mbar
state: 1010; mbar
